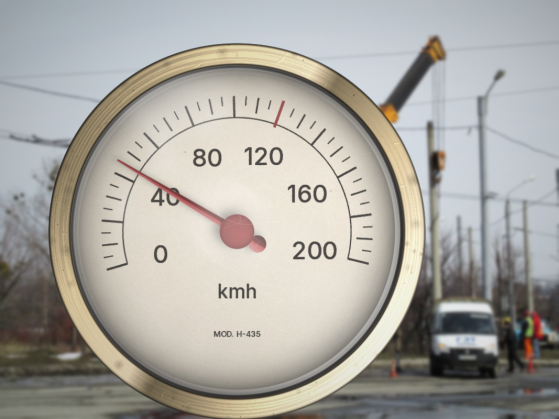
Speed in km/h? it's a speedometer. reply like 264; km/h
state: 45; km/h
